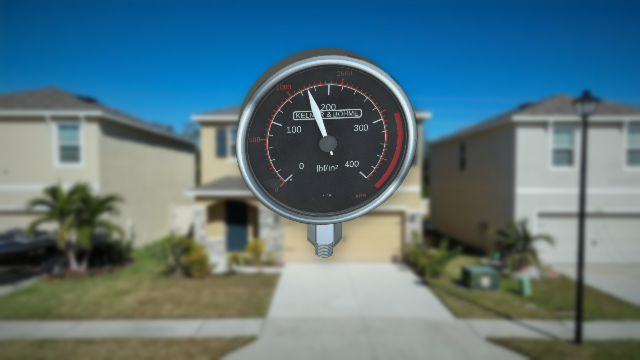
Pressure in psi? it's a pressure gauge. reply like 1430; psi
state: 170; psi
